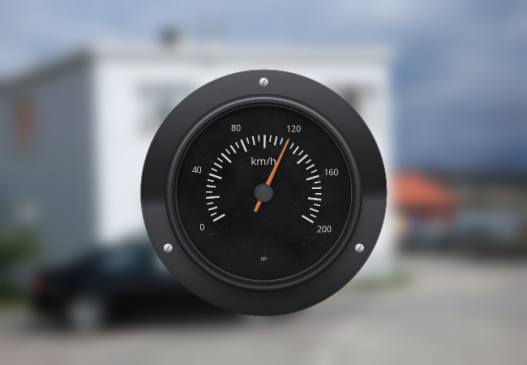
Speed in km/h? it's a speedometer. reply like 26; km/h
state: 120; km/h
